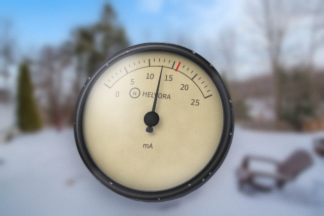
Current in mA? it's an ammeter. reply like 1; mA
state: 13; mA
